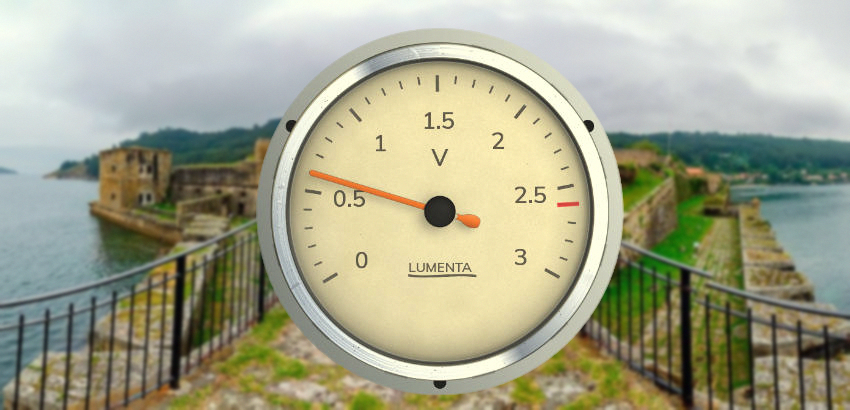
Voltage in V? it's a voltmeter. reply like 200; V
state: 0.6; V
